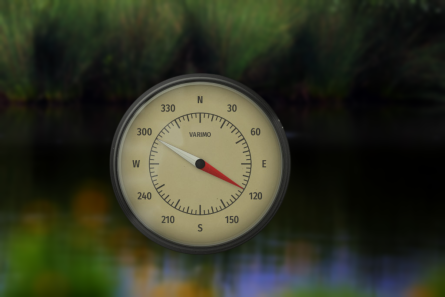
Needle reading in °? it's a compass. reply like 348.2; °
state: 120; °
